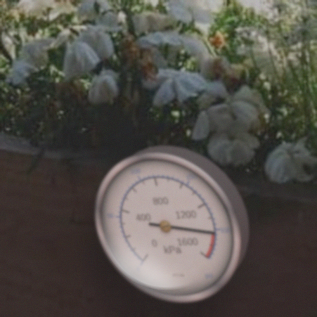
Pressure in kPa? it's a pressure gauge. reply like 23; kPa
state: 1400; kPa
